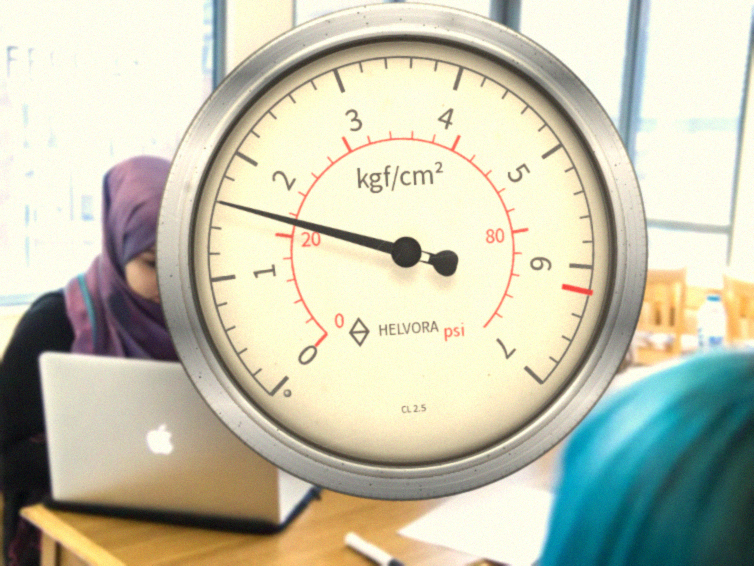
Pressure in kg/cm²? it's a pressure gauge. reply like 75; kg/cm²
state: 1.6; kg/cm²
